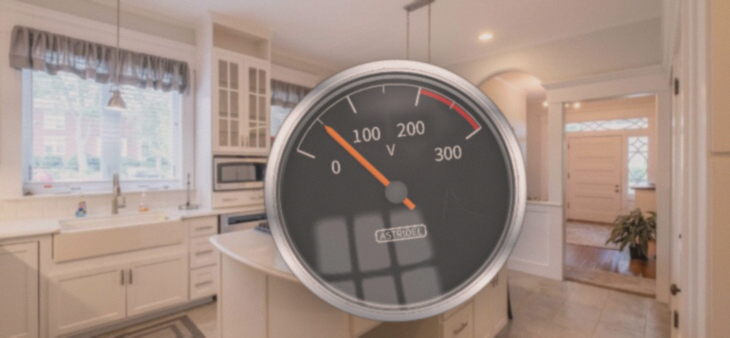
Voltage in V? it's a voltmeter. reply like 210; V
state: 50; V
